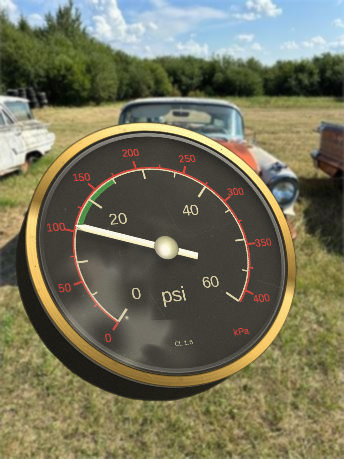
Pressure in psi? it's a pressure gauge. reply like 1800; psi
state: 15; psi
